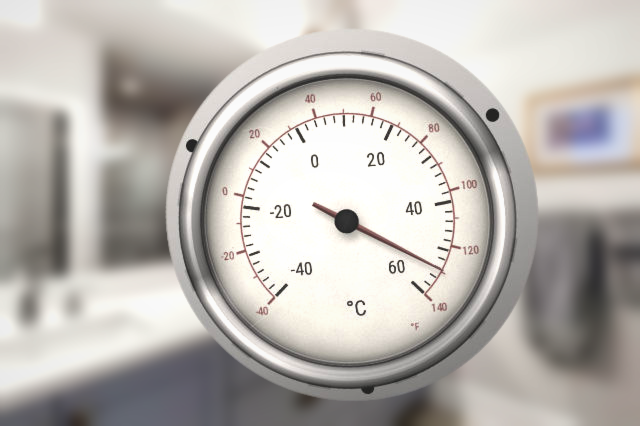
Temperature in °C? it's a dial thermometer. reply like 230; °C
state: 54; °C
